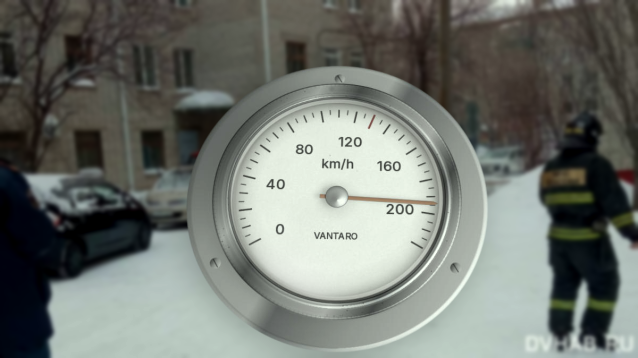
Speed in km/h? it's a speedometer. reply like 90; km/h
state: 195; km/h
